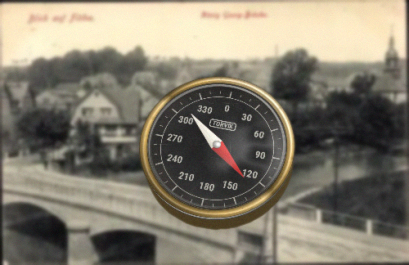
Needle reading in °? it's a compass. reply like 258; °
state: 130; °
